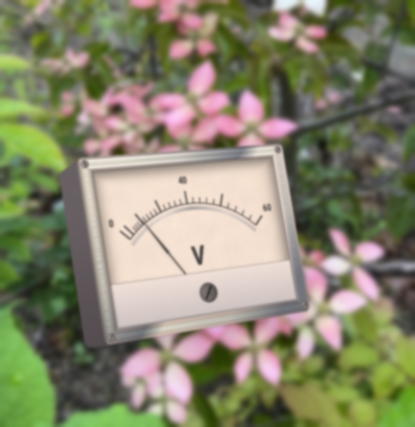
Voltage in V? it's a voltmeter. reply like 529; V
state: 20; V
